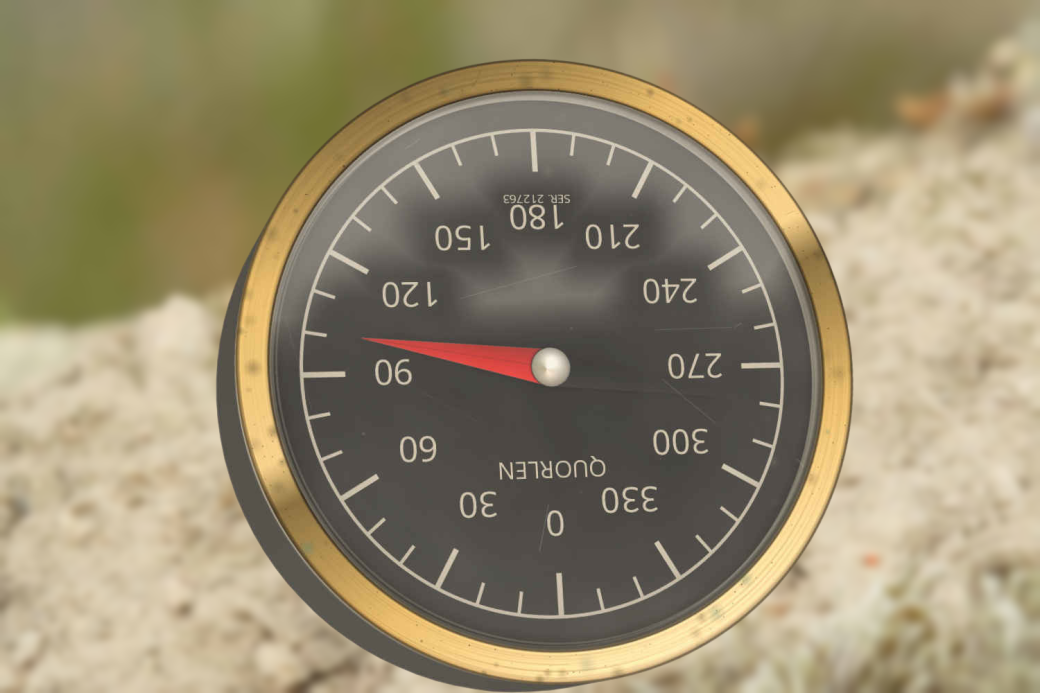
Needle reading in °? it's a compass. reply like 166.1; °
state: 100; °
